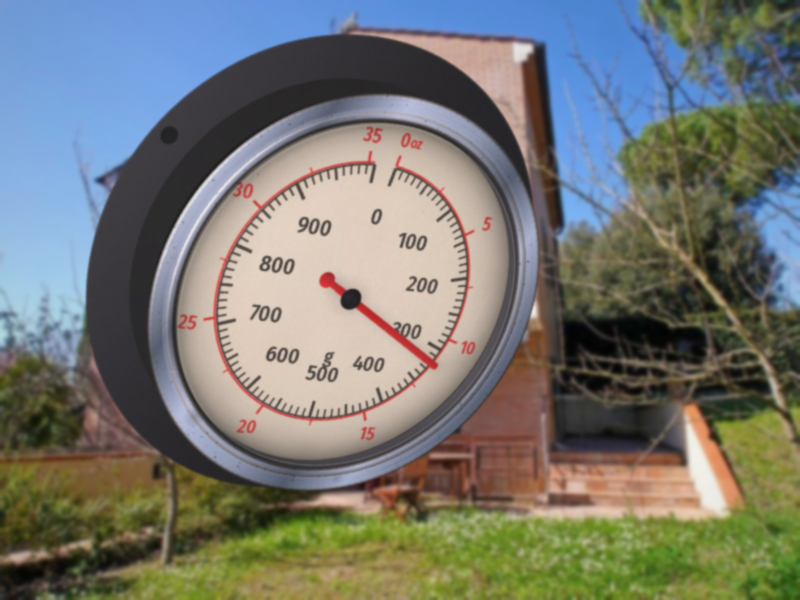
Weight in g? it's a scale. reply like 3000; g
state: 320; g
